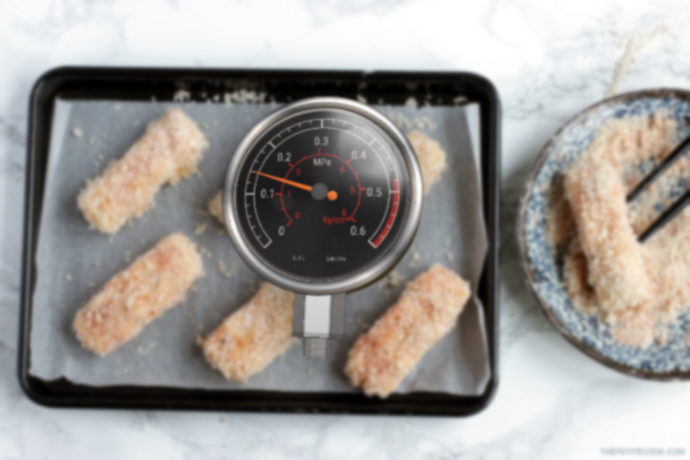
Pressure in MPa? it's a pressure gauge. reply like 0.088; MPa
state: 0.14; MPa
